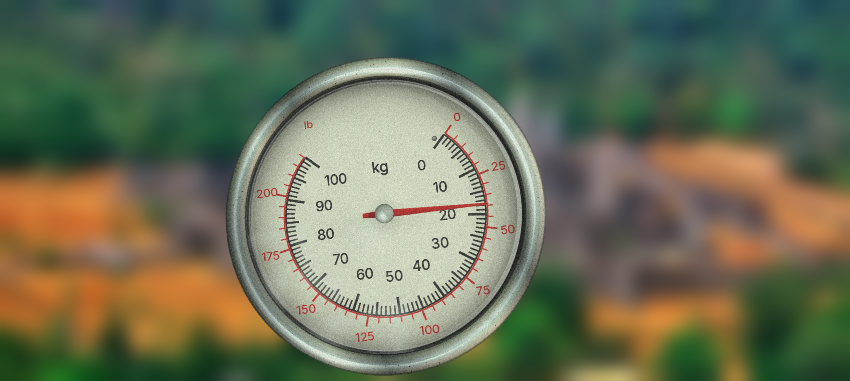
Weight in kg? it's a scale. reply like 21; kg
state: 18; kg
